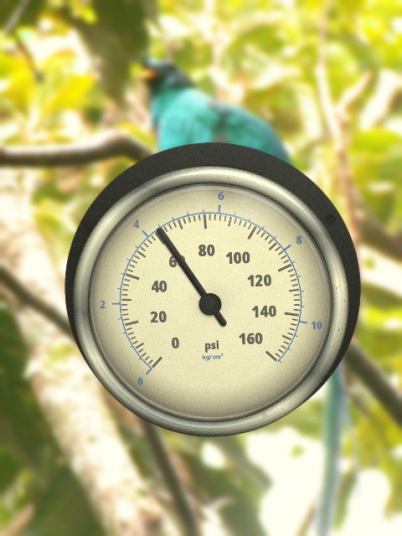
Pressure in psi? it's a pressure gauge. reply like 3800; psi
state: 62; psi
